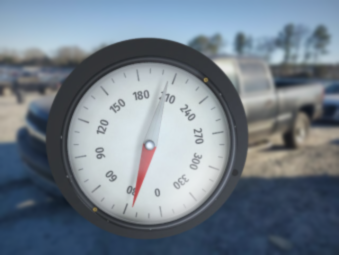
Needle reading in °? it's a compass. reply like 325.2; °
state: 25; °
